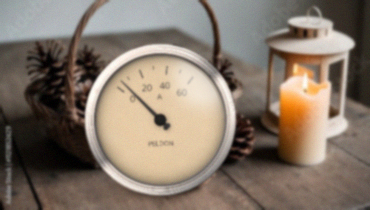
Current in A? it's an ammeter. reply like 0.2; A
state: 5; A
